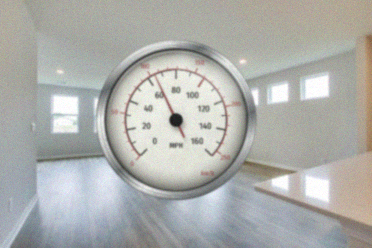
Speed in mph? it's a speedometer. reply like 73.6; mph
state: 65; mph
